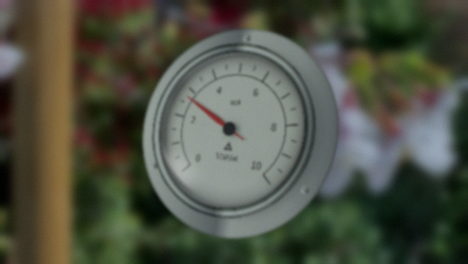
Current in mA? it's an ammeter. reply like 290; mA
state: 2.75; mA
